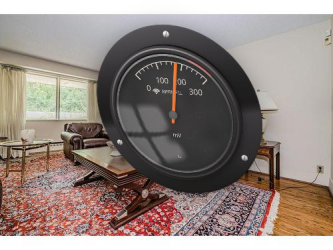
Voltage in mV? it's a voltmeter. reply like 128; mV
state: 180; mV
